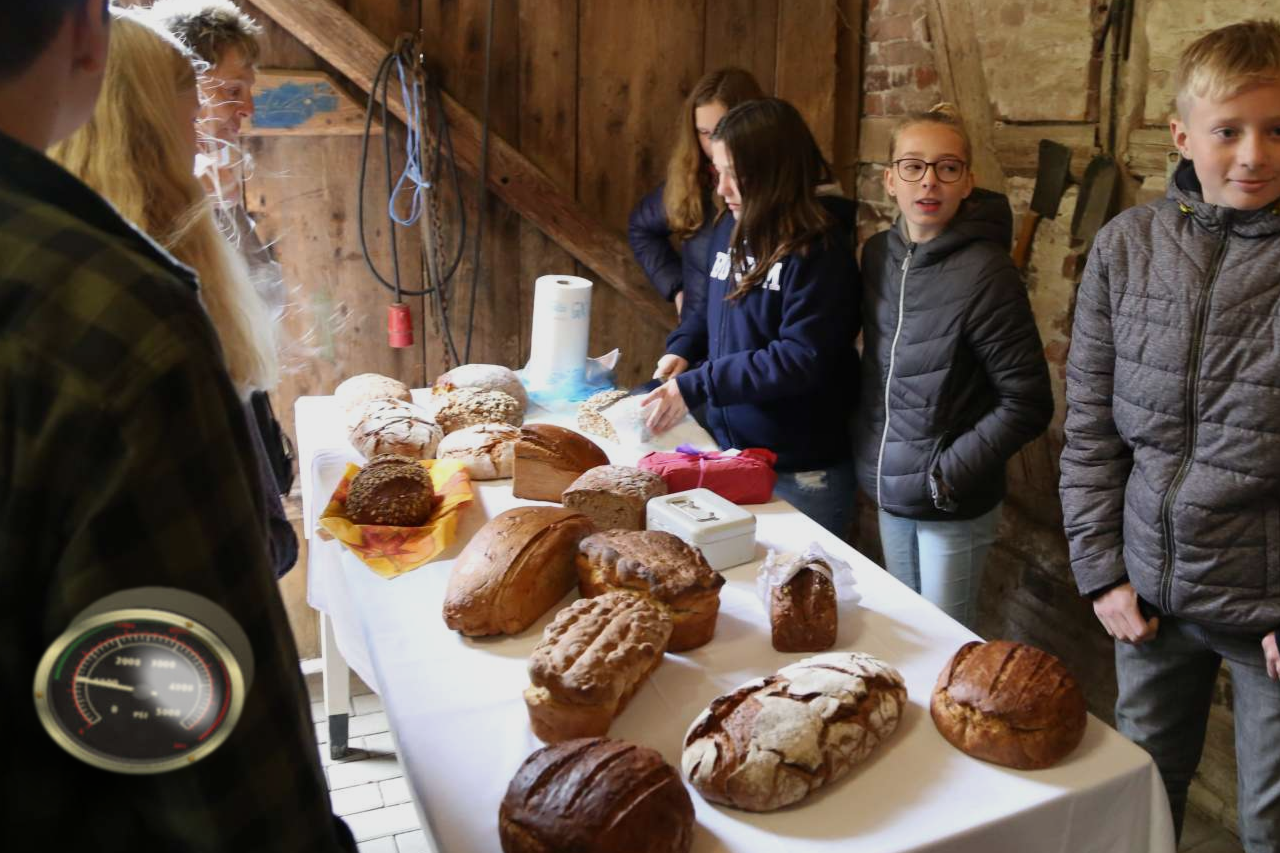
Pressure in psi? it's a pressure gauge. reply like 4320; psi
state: 1000; psi
